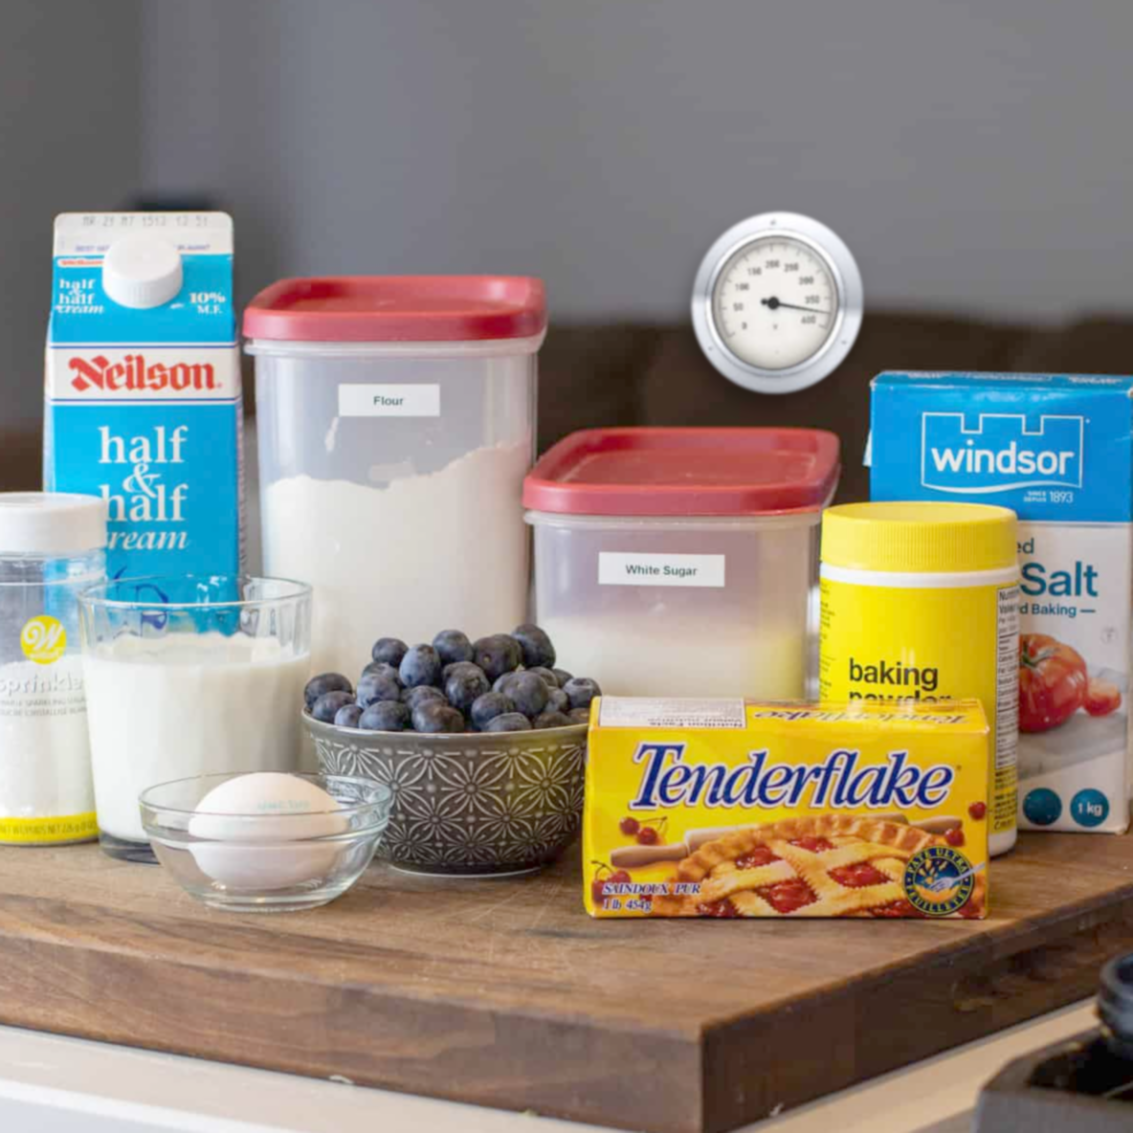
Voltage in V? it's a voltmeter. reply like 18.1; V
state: 375; V
